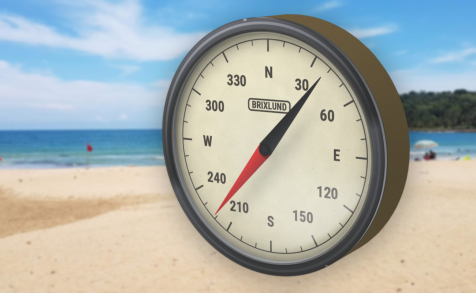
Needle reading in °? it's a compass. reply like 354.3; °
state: 220; °
